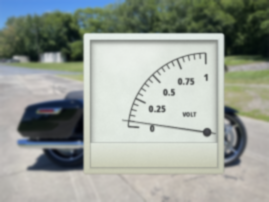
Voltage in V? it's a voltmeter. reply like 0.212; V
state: 0.05; V
